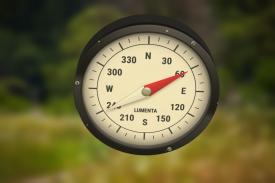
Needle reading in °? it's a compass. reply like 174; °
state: 60; °
